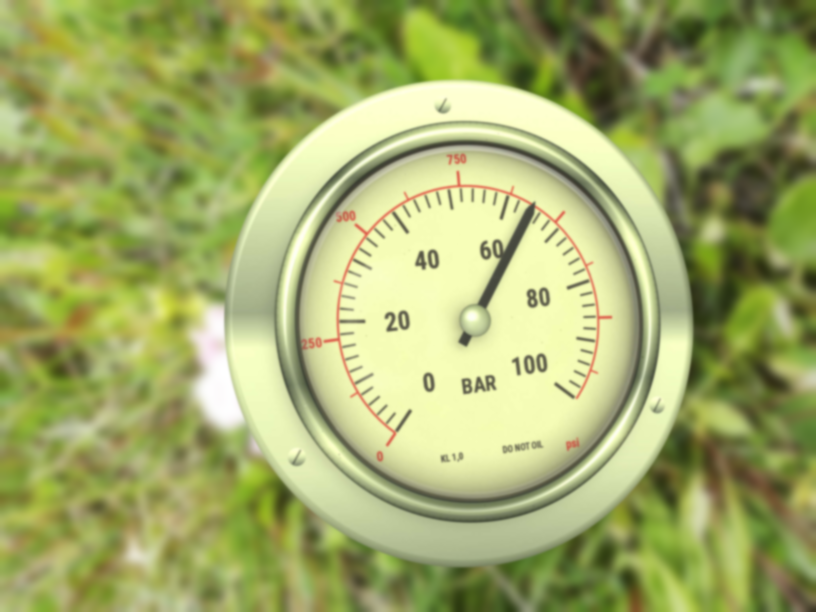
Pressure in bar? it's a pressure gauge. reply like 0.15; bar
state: 64; bar
